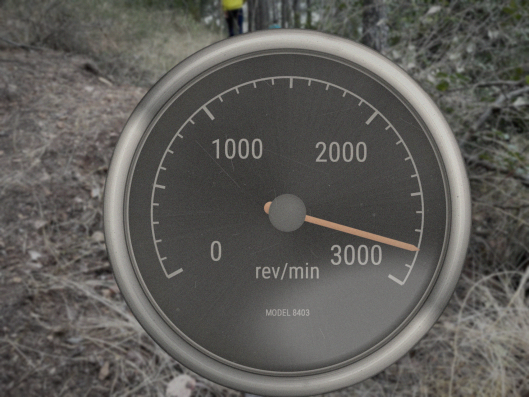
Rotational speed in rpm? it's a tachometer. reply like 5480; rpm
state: 2800; rpm
